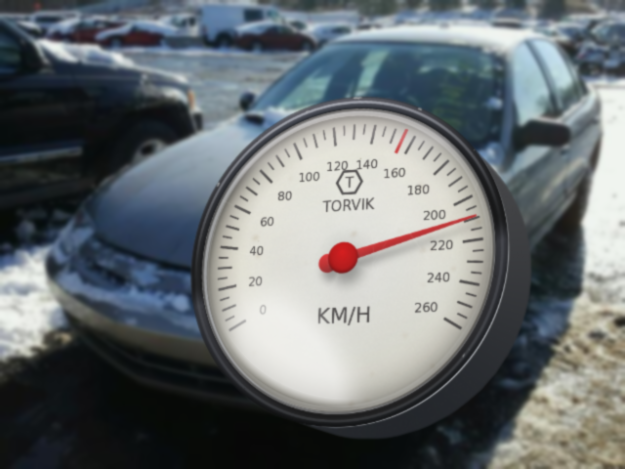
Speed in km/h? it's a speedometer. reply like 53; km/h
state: 210; km/h
